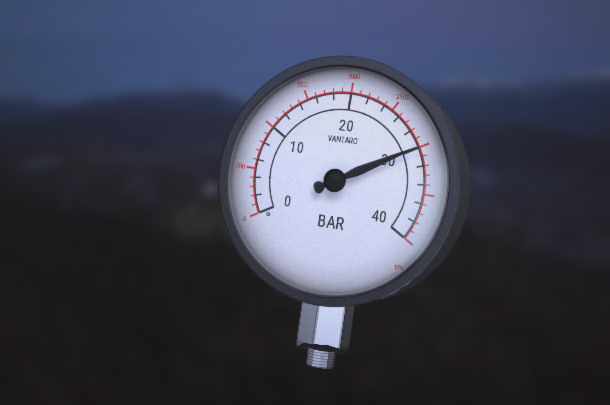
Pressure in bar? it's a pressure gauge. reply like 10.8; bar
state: 30; bar
